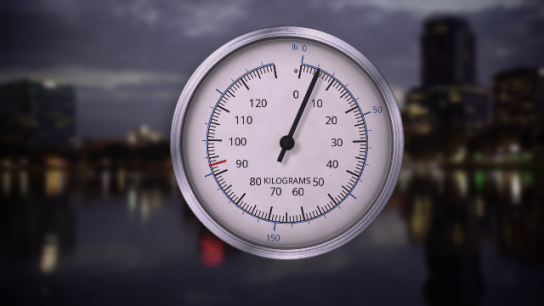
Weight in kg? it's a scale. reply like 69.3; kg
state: 5; kg
